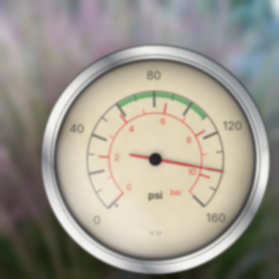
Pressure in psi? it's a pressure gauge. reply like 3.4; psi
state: 140; psi
